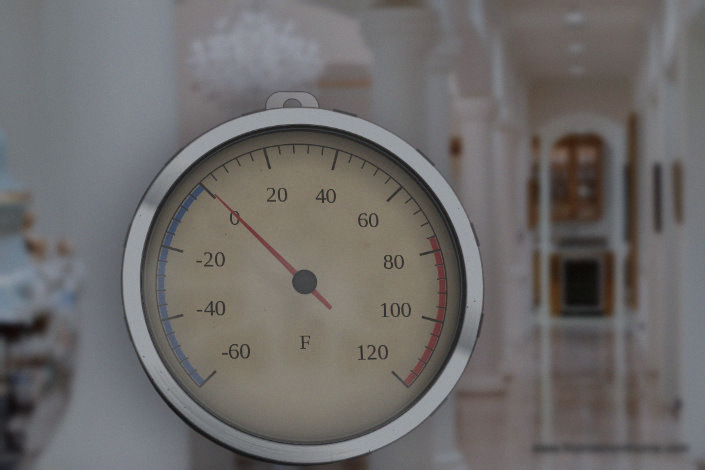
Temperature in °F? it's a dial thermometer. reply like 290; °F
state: 0; °F
